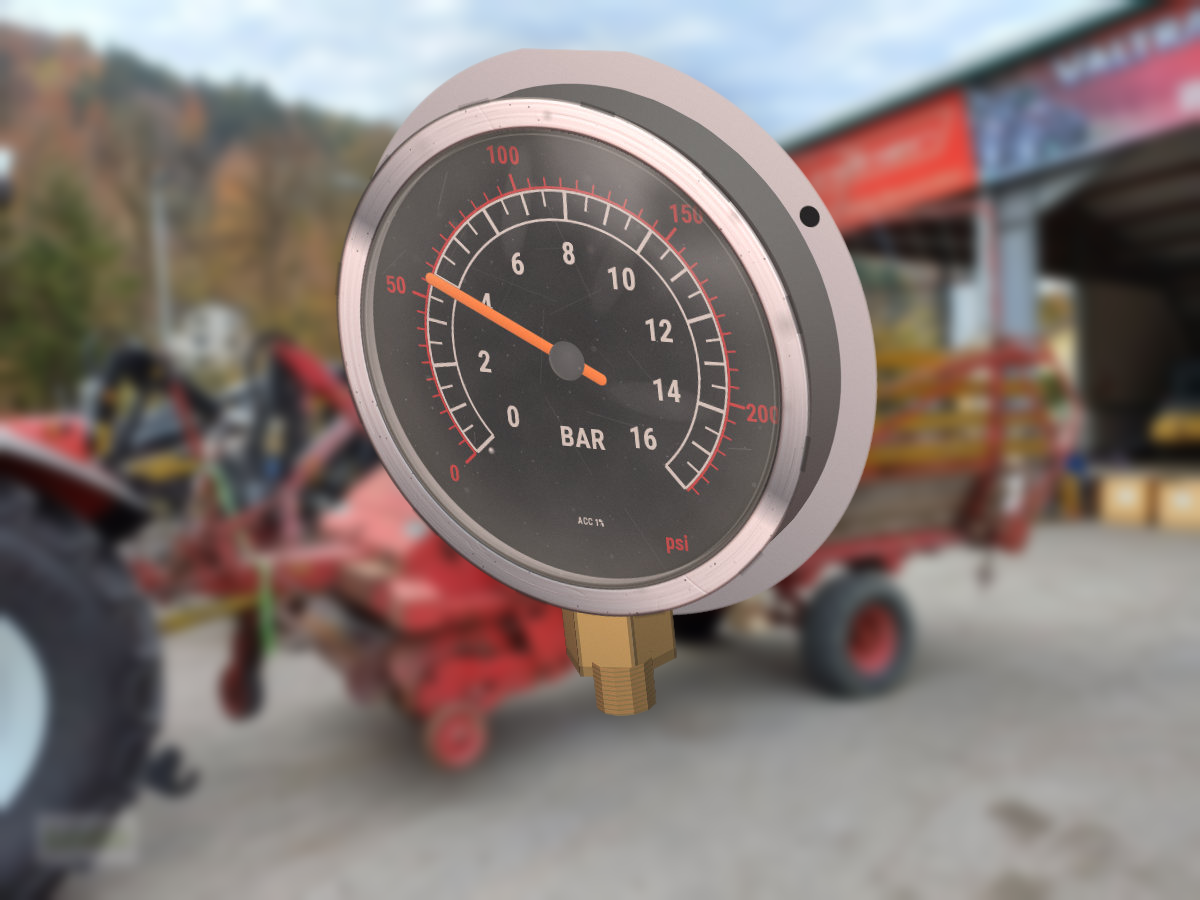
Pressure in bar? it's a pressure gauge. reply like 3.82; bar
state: 4; bar
